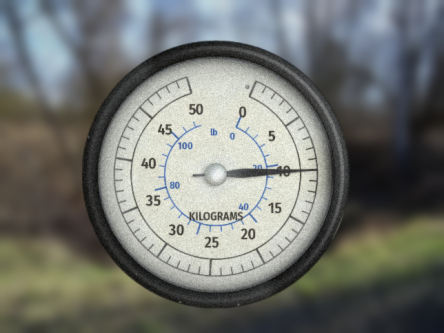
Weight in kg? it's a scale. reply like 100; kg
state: 10; kg
